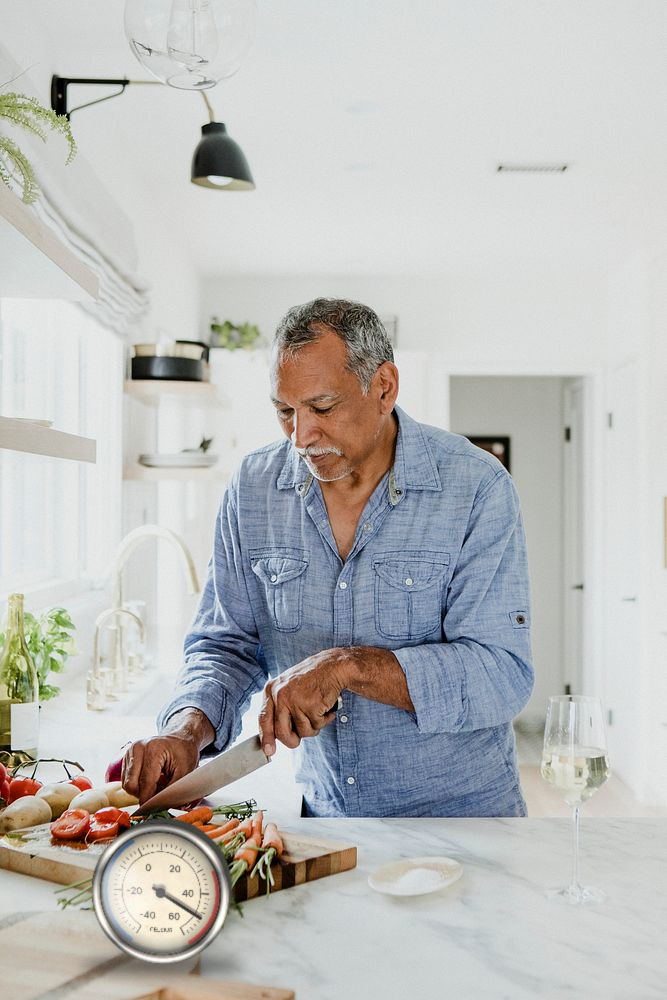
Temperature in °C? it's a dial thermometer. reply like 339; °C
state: 50; °C
